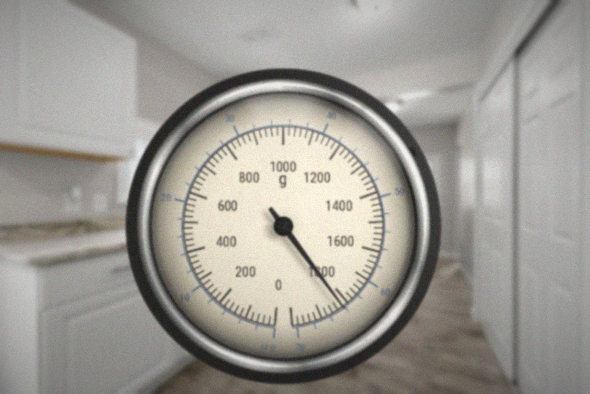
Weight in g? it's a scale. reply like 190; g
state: 1820; g
